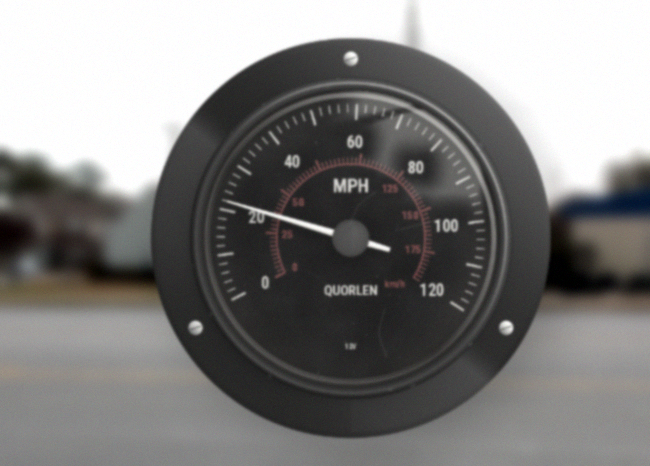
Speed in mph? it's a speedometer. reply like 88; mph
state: 22; mph
